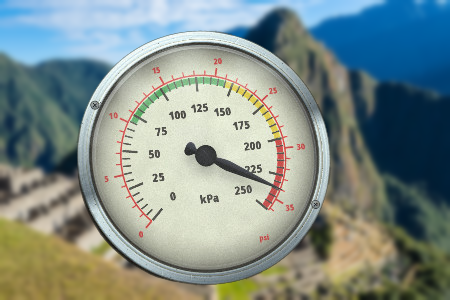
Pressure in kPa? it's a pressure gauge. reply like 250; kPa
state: 235; kPa
